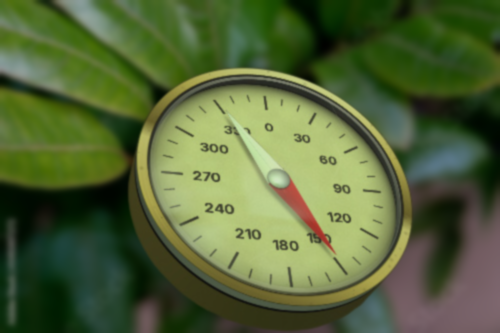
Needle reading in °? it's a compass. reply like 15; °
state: 150; °
